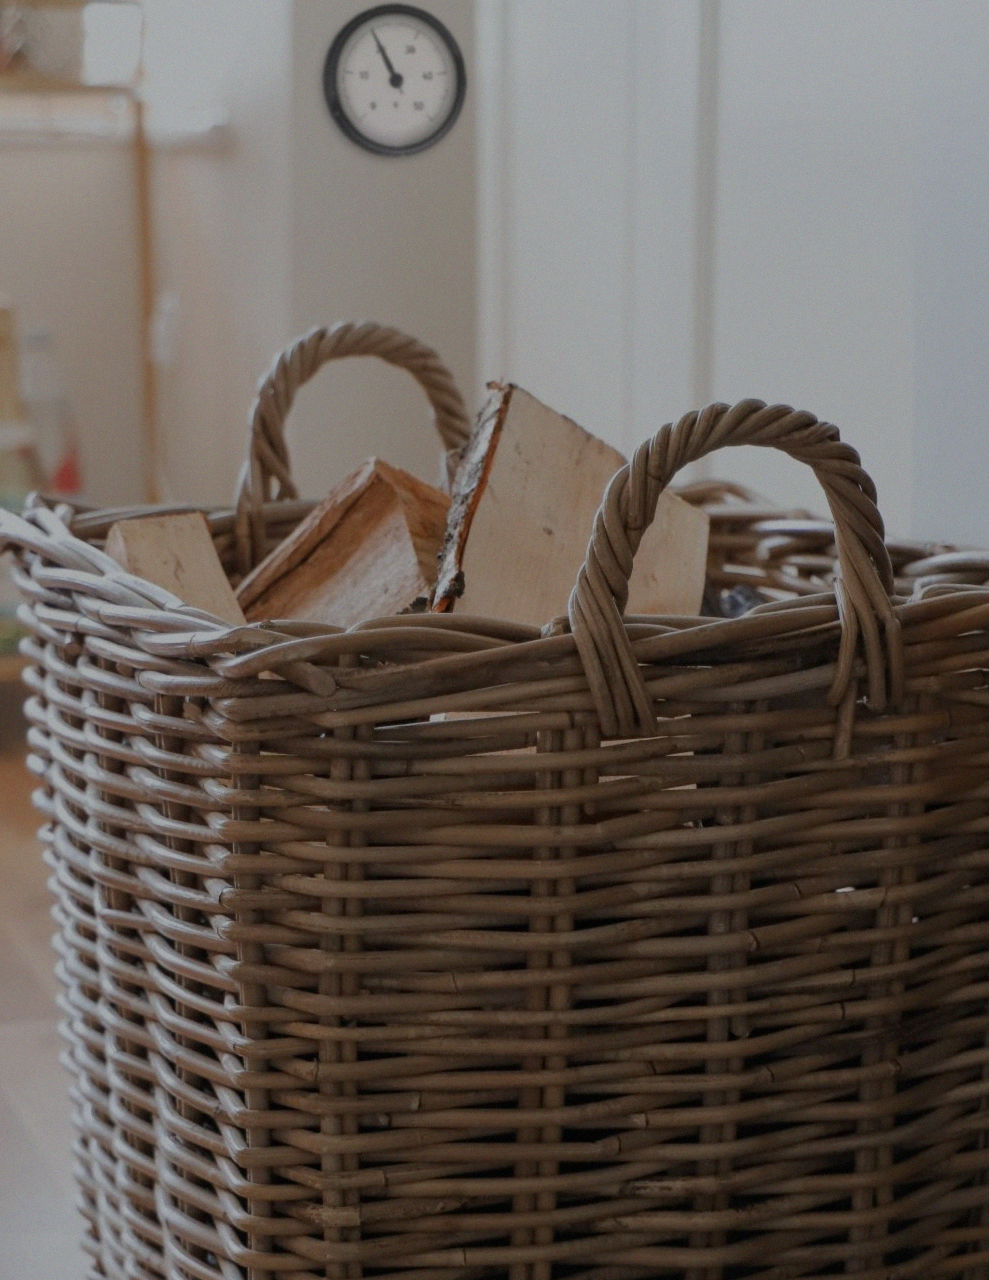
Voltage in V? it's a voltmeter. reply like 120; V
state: 20; V
